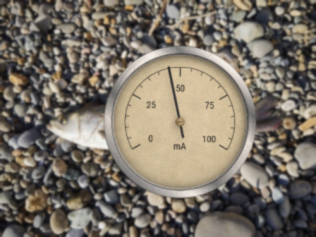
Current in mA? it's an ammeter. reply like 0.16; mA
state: 45; mA
